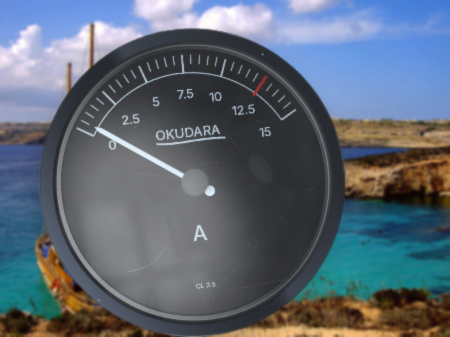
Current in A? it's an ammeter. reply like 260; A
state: 0.5; A
